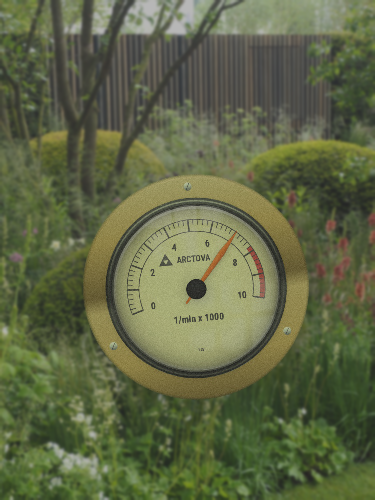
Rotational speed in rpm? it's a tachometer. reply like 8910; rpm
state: 7000; rpm
